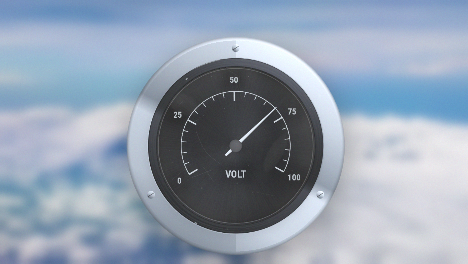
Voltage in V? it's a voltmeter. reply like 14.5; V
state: 70; V
